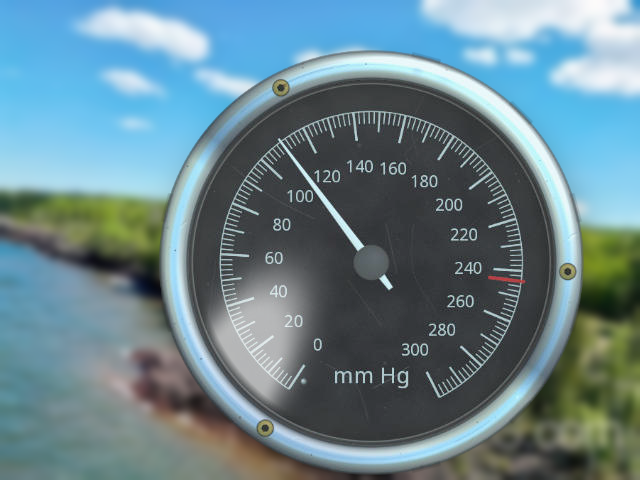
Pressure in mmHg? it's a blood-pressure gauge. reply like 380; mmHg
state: 110; mmHg
